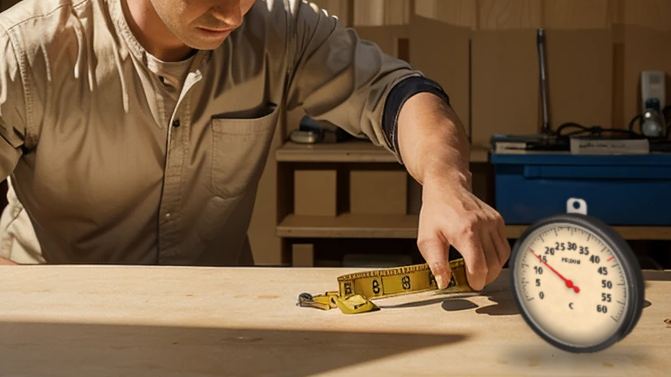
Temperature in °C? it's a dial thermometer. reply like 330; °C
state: 15; °C
